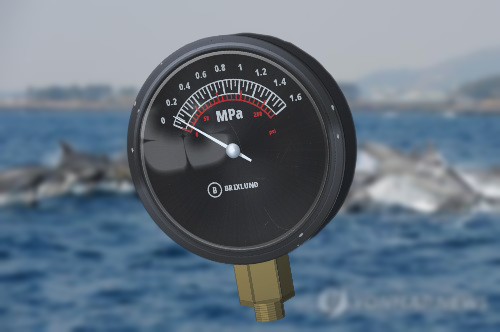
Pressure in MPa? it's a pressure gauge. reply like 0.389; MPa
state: 0.1; MPa
